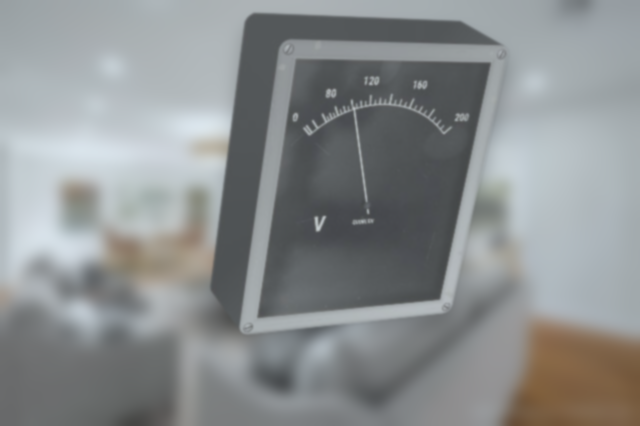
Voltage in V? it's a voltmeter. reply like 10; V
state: 100; V
